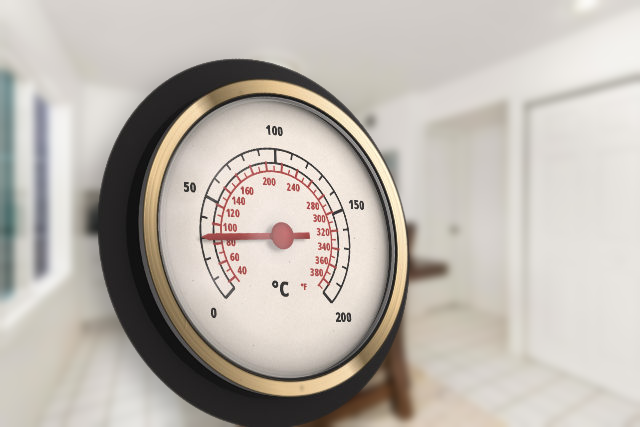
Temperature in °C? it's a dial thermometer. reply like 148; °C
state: 30; °C
